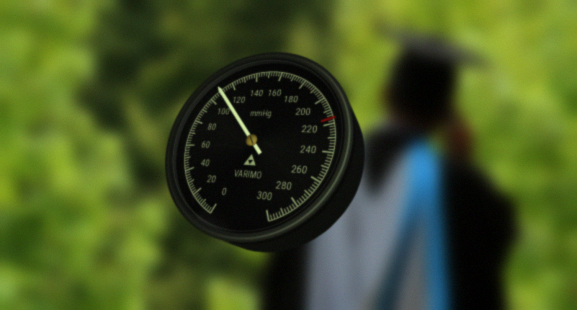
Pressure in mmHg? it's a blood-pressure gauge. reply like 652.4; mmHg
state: 110; mmHg
